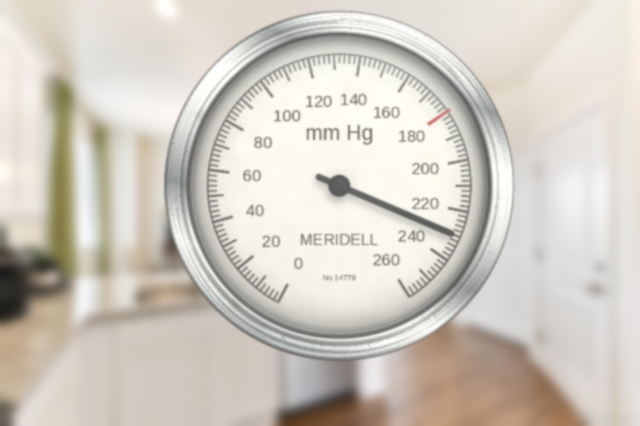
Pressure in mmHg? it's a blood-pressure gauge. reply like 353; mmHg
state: 230; mmHg
